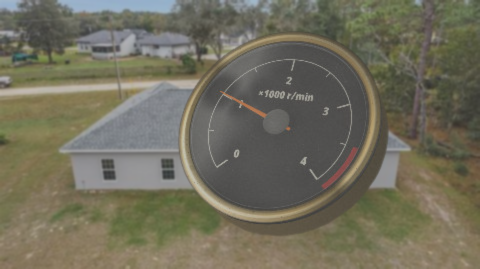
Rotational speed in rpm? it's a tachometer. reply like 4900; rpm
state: 1000; rpm
